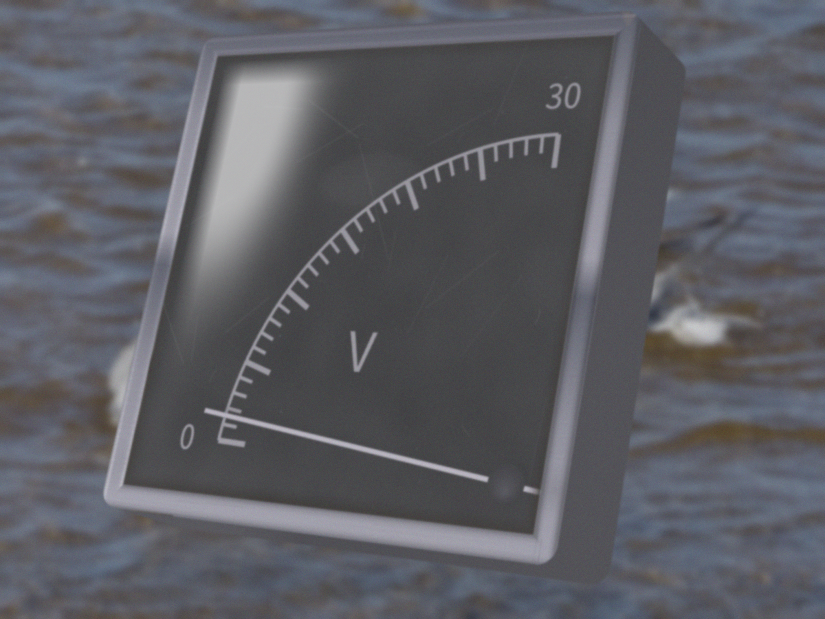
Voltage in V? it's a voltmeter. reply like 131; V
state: 1.5; V
